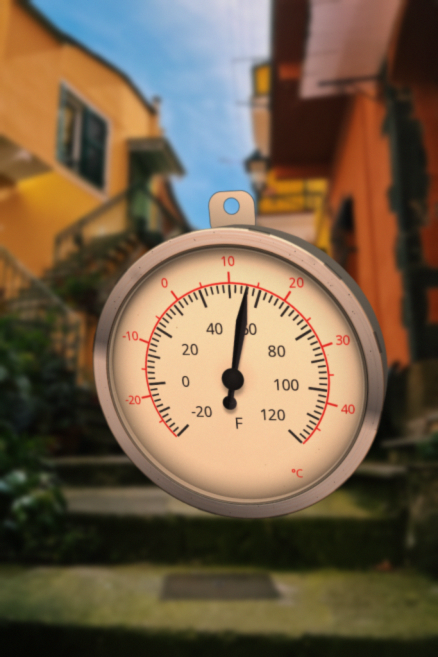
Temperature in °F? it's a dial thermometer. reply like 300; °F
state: 56; °F
